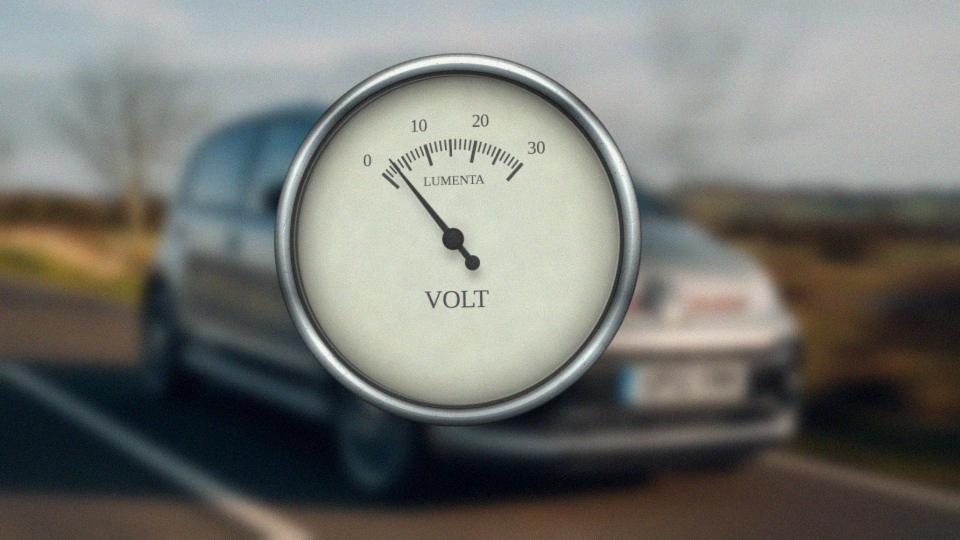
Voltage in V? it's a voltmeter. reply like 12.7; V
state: 3; V
